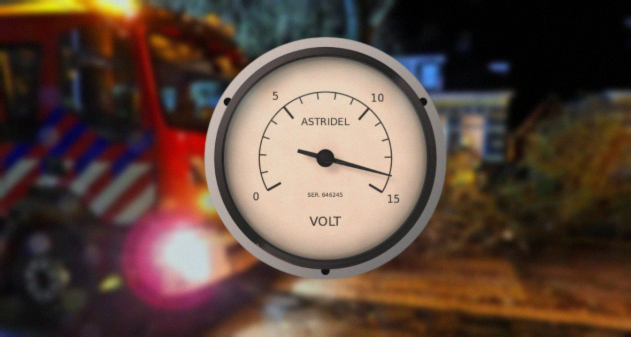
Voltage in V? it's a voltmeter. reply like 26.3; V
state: 14; V
